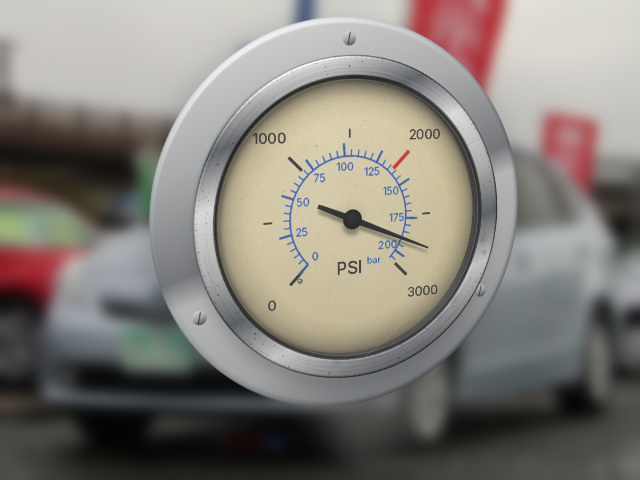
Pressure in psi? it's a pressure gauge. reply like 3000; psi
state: 2750; psi
